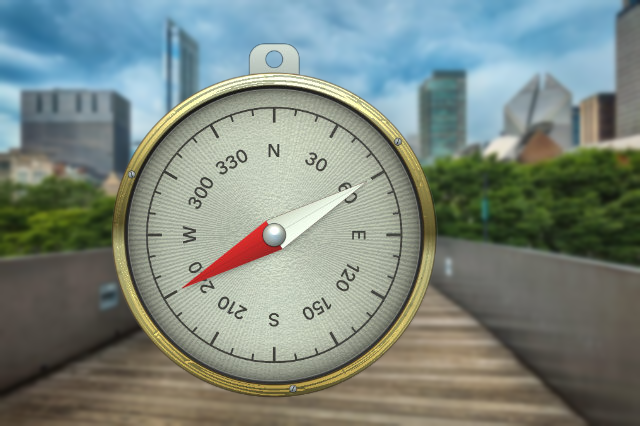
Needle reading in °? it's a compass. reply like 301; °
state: 240; °
